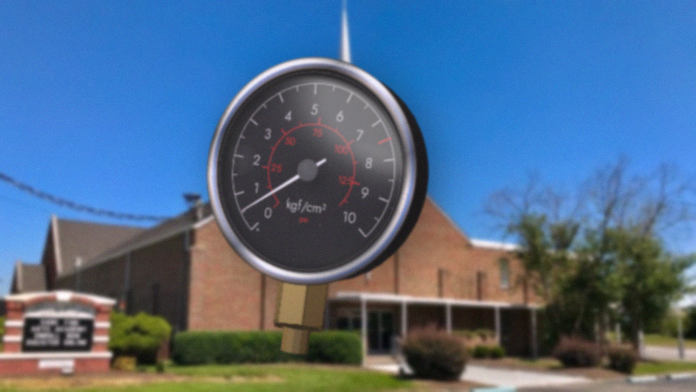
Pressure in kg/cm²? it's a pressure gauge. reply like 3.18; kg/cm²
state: 0.5; kg/cm²
